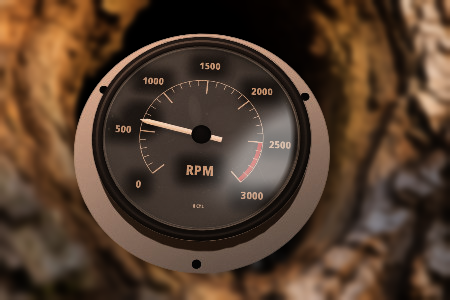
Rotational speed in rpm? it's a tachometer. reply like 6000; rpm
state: 600; rpm
